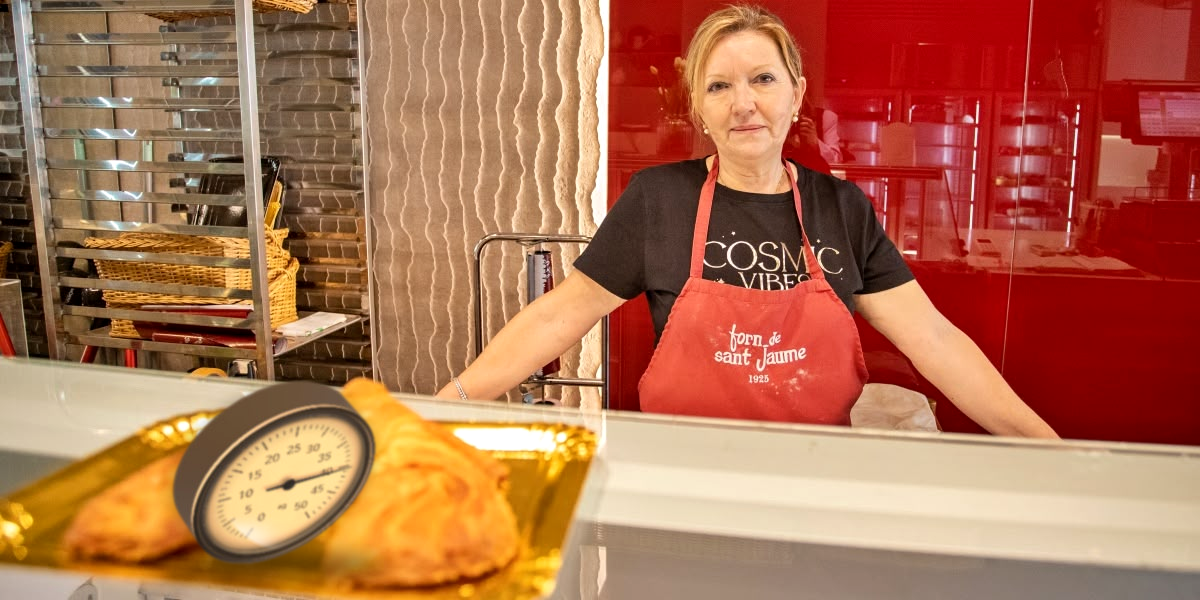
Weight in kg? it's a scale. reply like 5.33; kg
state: 40; kg
